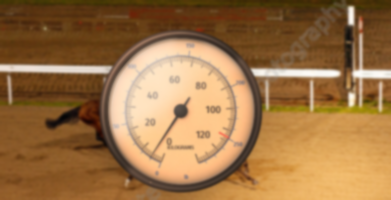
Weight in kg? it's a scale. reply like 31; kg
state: 5; kg
